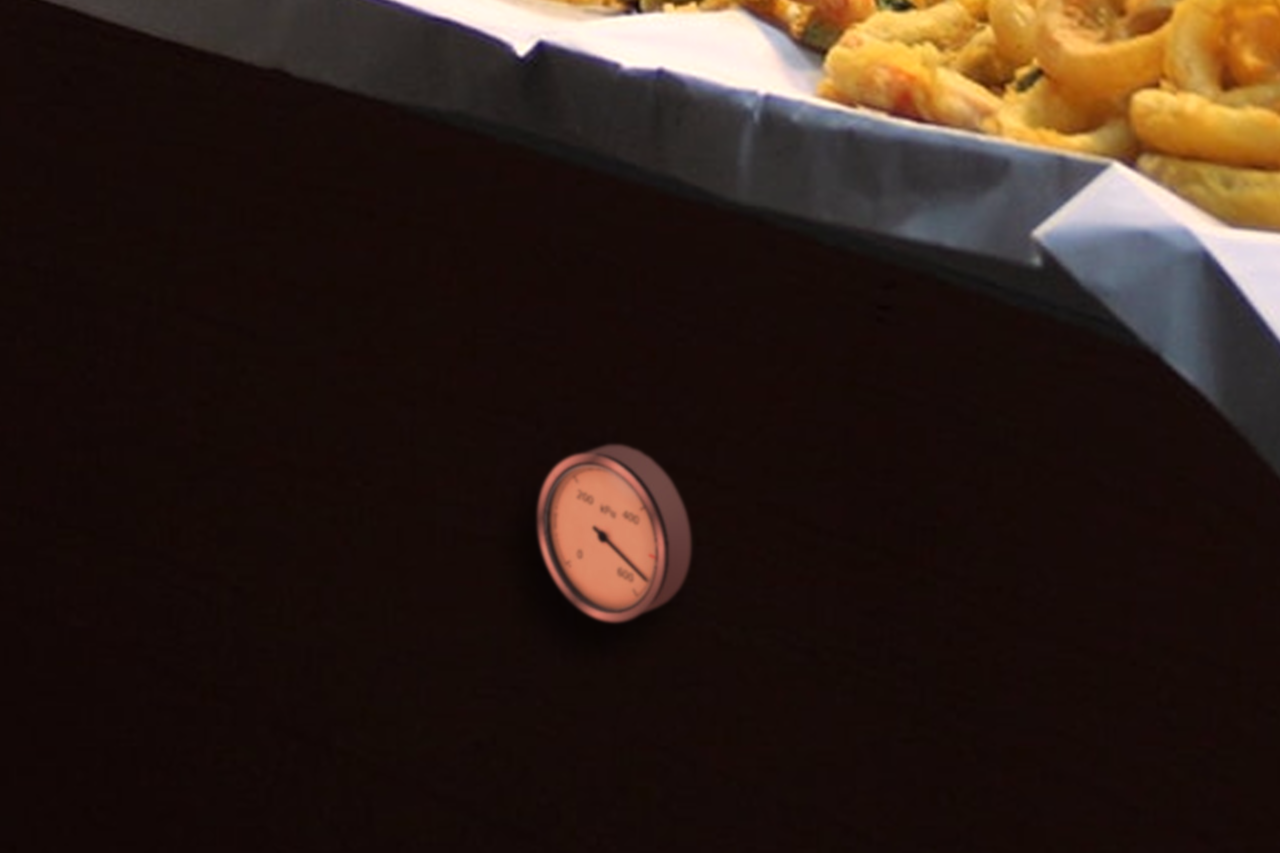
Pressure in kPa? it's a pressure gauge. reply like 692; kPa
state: 550; kPa
